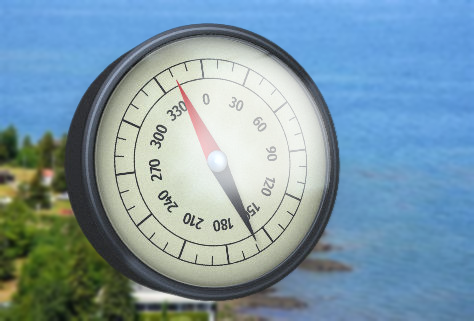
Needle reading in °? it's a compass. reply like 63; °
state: 340; °
